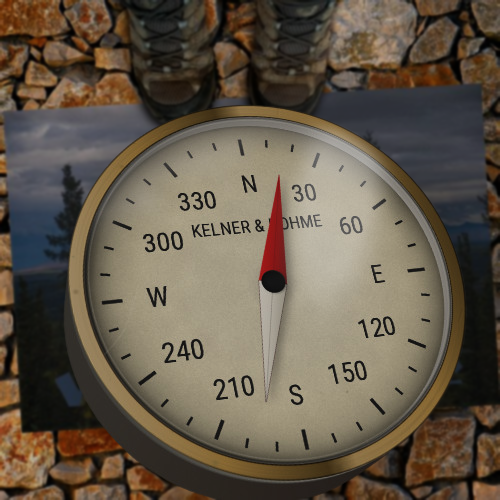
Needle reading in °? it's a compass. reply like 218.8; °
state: 15; °
